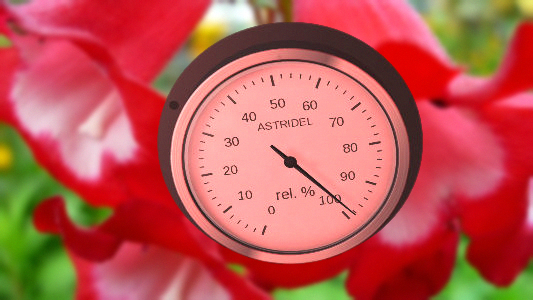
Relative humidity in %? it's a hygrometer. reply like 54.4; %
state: 98; %
